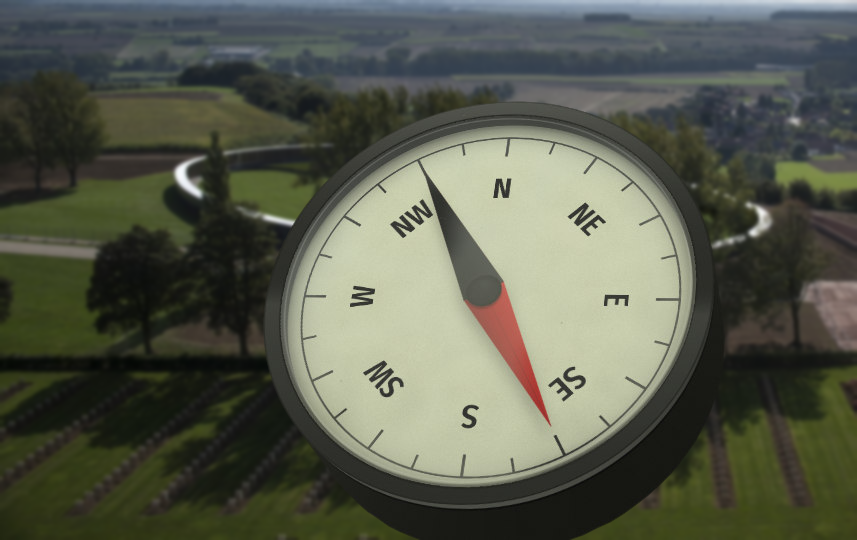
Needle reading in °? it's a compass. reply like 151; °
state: 150; °
